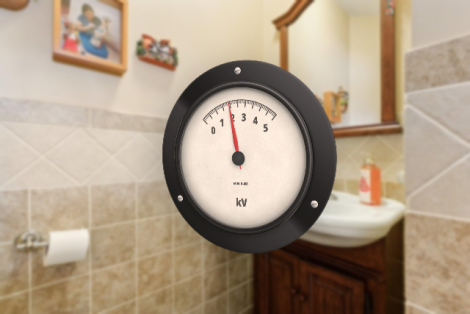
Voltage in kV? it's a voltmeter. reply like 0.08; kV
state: 2; kV
